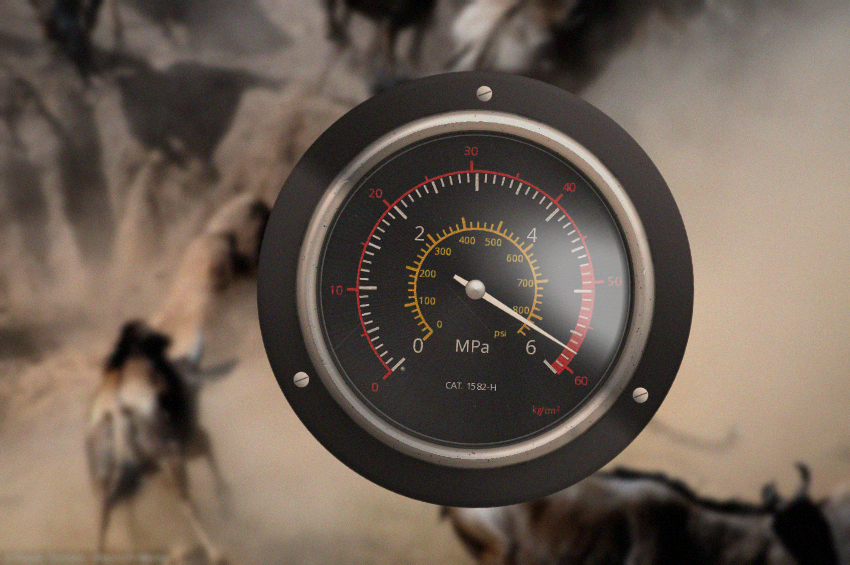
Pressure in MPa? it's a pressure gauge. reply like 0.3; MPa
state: 5.7; MPa
